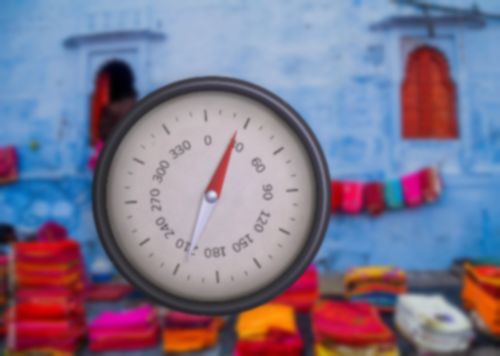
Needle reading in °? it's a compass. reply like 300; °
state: 25; °
